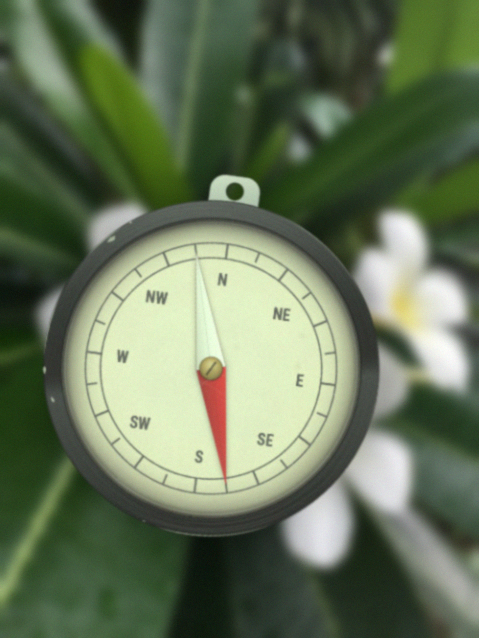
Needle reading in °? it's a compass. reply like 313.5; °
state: 165; °
